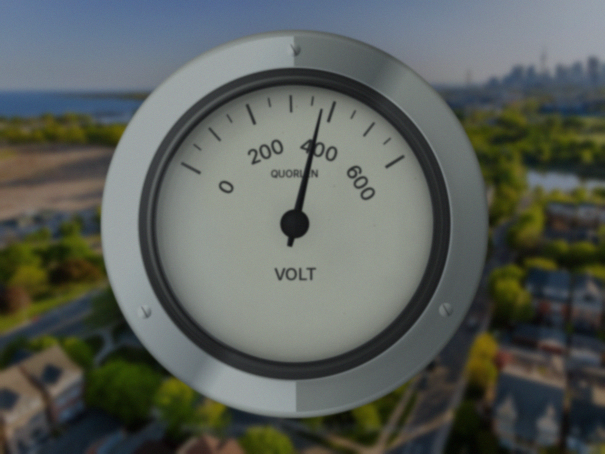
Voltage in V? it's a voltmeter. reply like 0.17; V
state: 375; V
